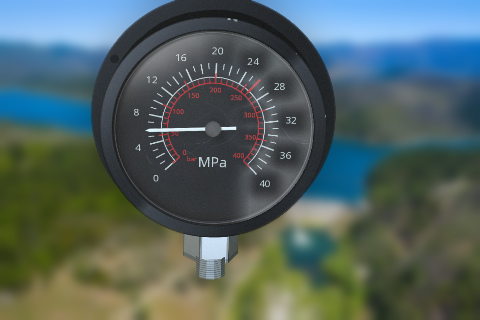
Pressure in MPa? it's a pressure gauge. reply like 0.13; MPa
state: 6; MPa
